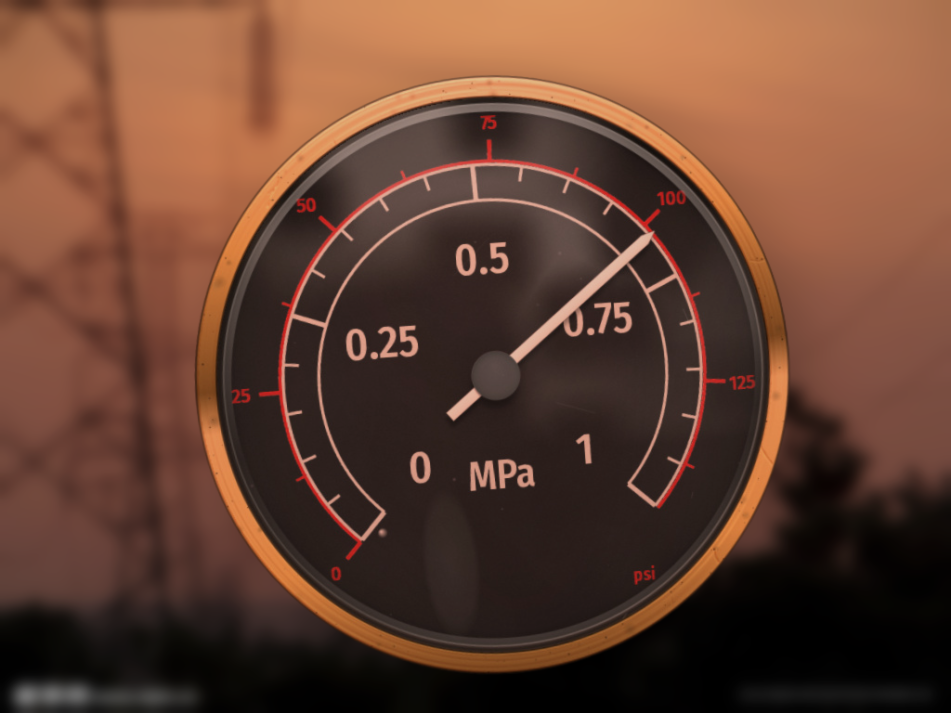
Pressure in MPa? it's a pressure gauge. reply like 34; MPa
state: 0.7; MPa
